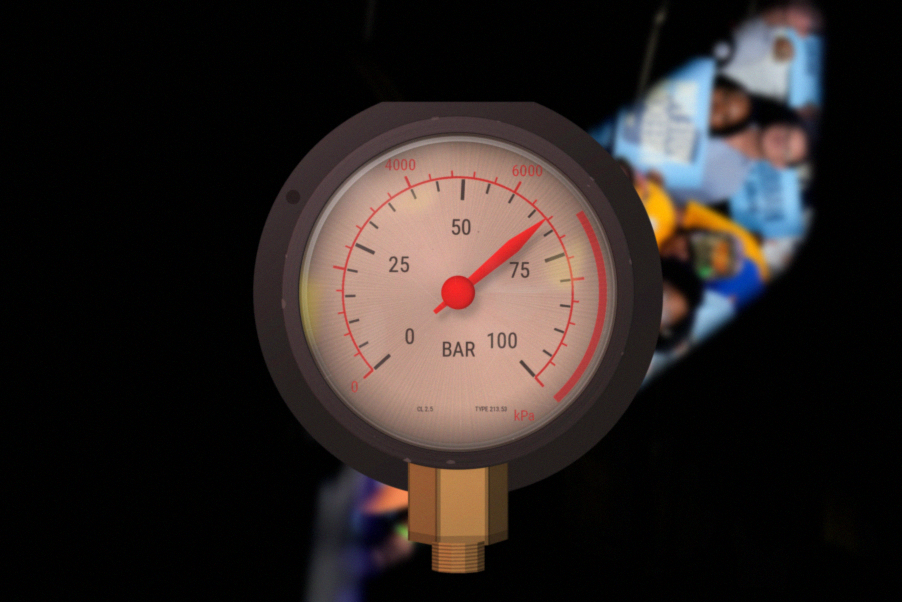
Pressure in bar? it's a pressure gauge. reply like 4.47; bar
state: 67.5; bar
